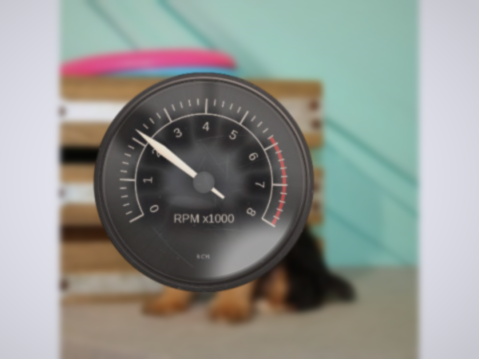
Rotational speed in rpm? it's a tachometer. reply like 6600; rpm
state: 2200; rpm
